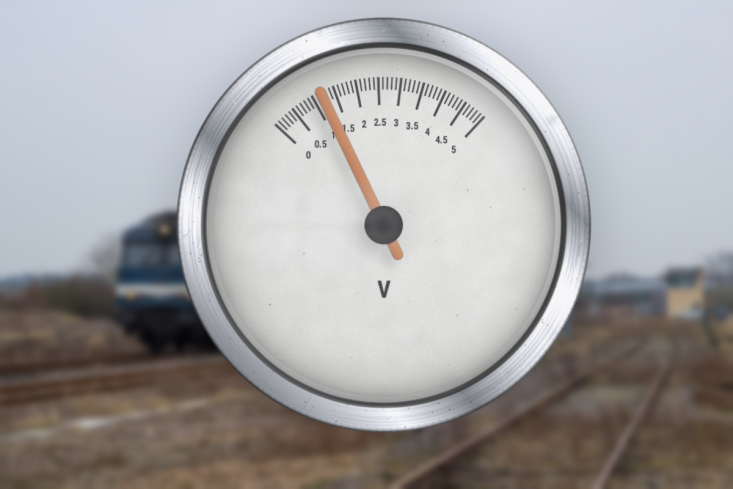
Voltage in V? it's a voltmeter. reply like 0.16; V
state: 1.2; V
